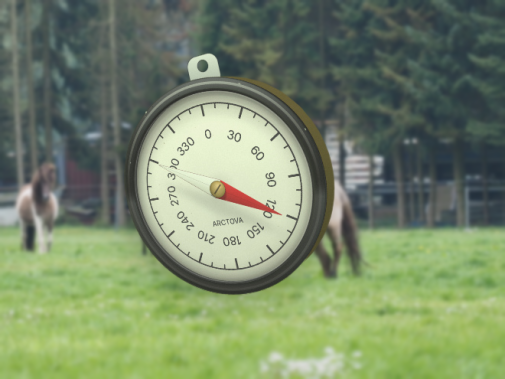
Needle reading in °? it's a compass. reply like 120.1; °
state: 120; °
